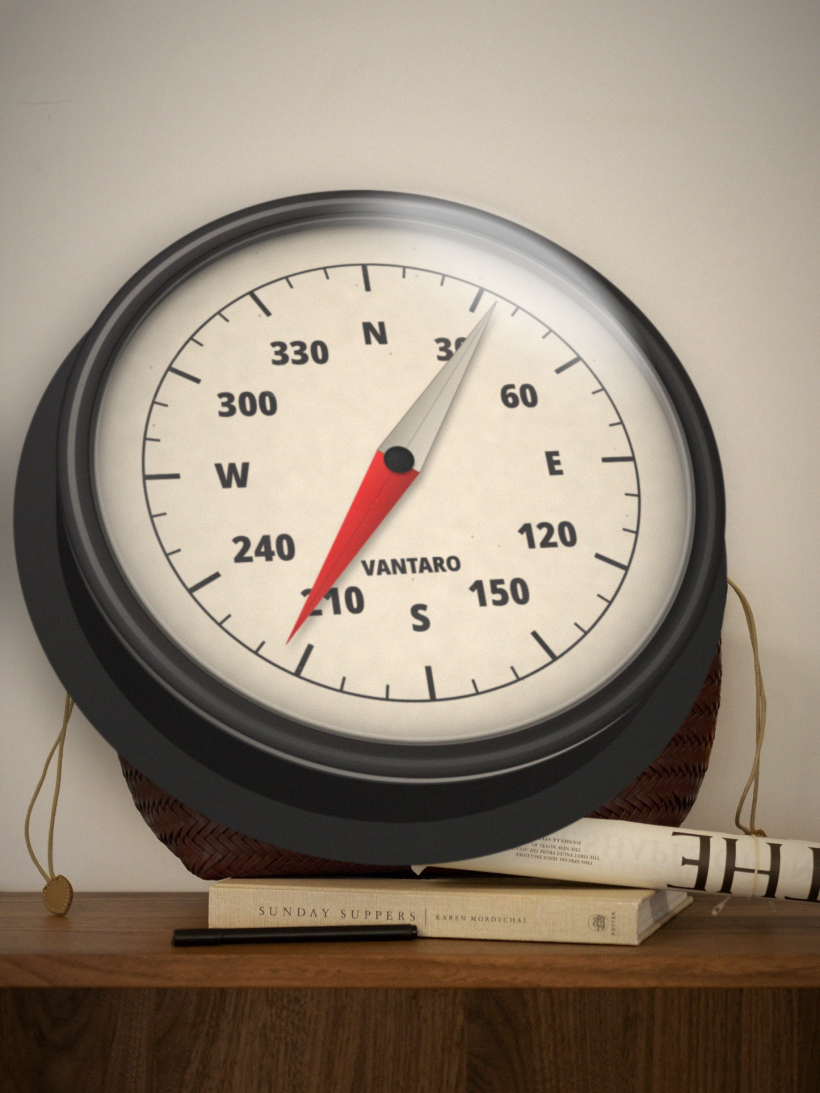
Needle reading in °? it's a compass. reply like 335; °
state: 215; °
